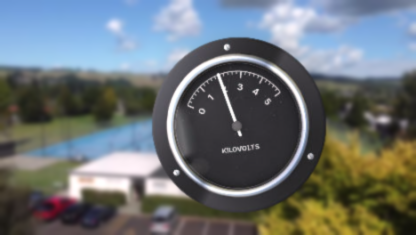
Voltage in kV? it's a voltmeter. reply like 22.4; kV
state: 2; kV
